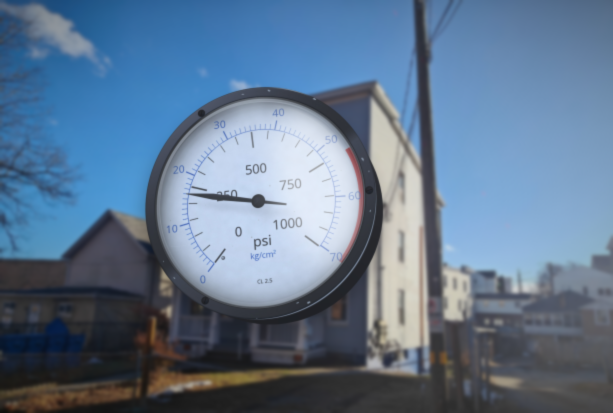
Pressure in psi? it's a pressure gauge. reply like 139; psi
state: 225; psi
